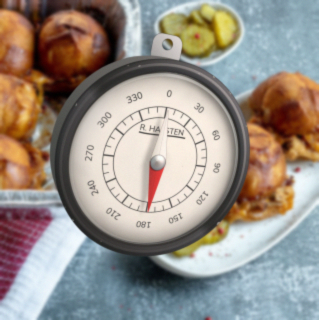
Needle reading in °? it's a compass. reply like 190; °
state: 180; °
